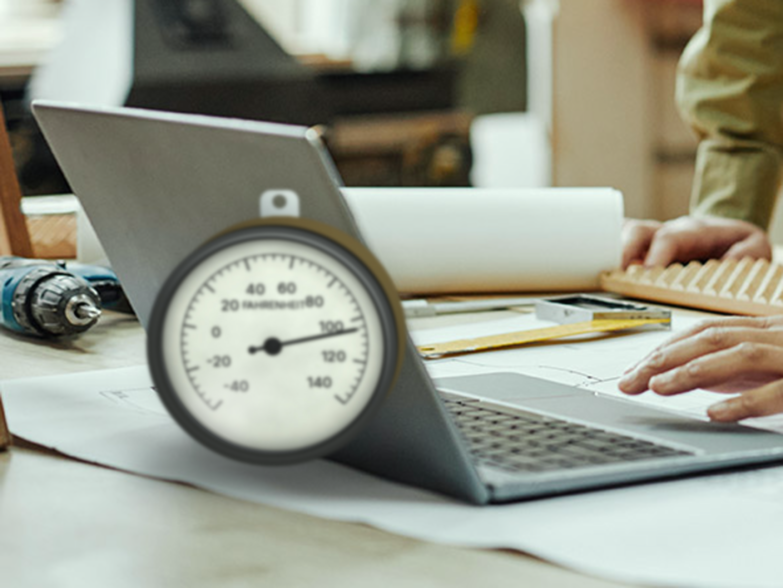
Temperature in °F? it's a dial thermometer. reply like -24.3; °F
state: 104; °F
